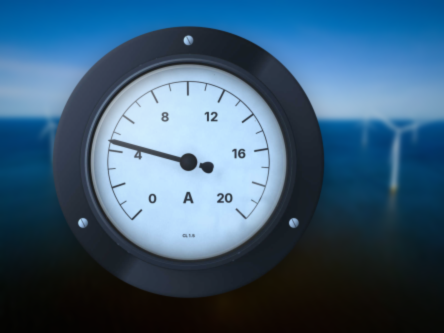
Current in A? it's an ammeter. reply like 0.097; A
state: 4.5; A
